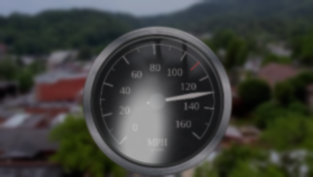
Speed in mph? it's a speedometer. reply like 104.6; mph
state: 130; mph
